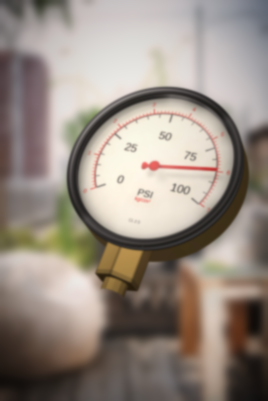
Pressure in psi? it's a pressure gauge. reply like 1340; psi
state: 85; psi
